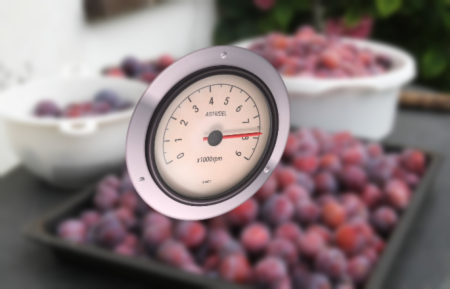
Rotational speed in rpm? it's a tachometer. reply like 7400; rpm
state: 7750; rpm
